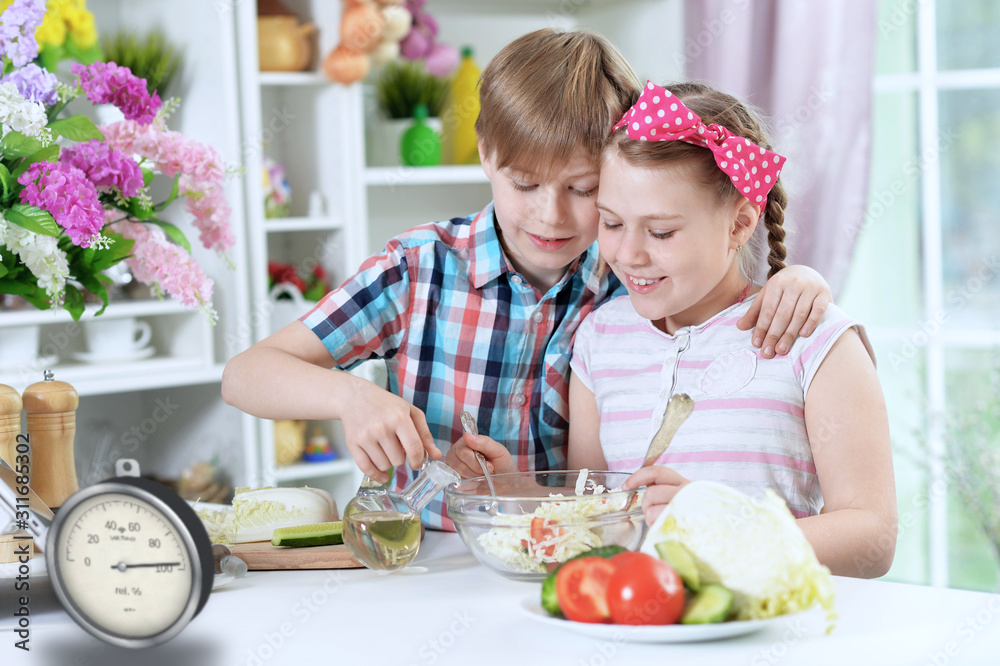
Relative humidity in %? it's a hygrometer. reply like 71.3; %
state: 96; %
